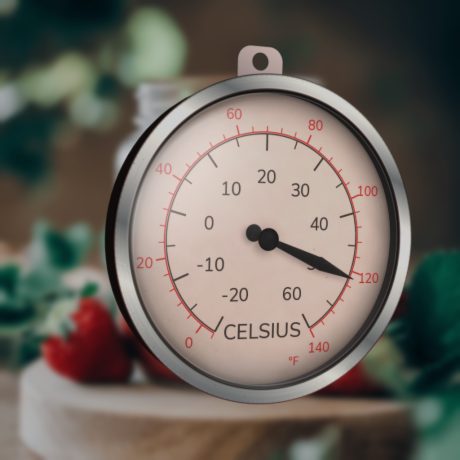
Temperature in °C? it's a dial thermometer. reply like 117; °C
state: 50; °C
